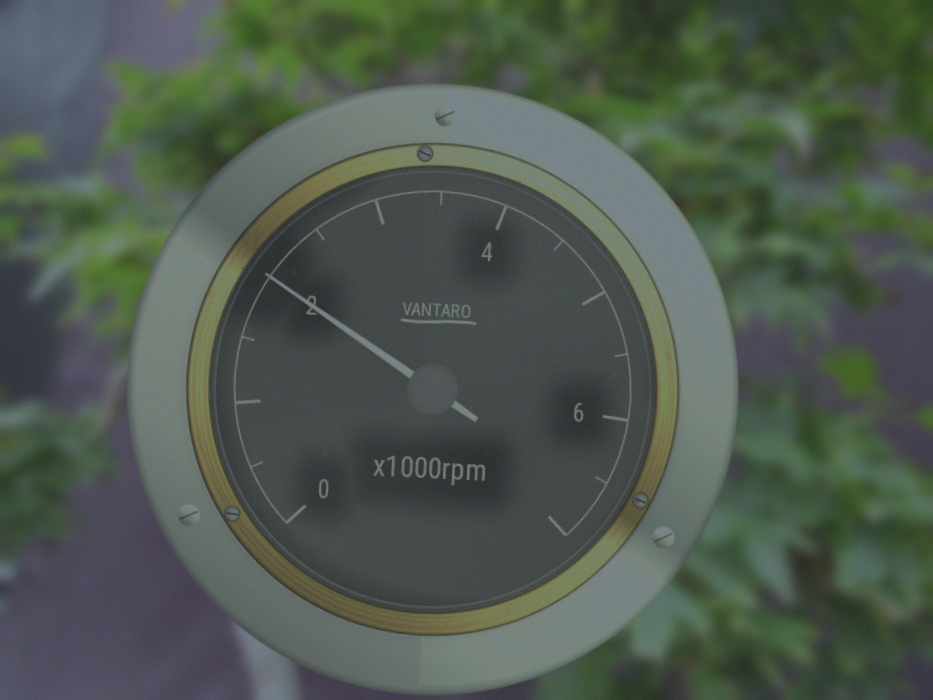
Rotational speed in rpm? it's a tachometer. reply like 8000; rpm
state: 2000; rpm
